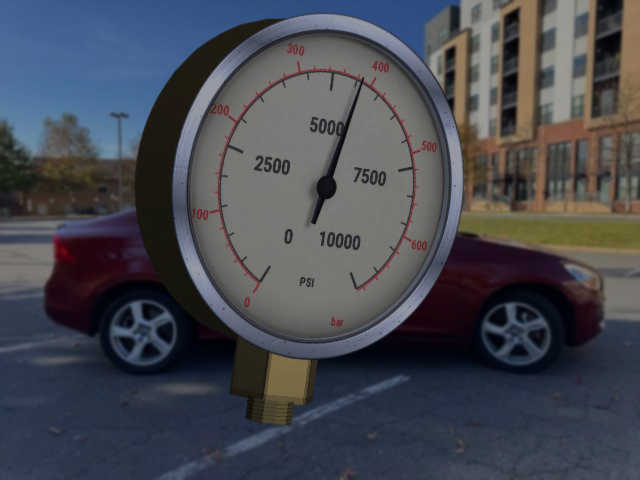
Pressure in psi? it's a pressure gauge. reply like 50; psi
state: 5500; psi
